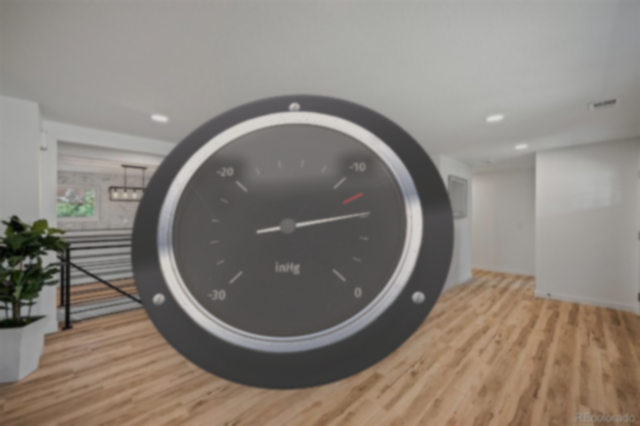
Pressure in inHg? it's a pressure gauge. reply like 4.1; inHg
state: -6; inHg
